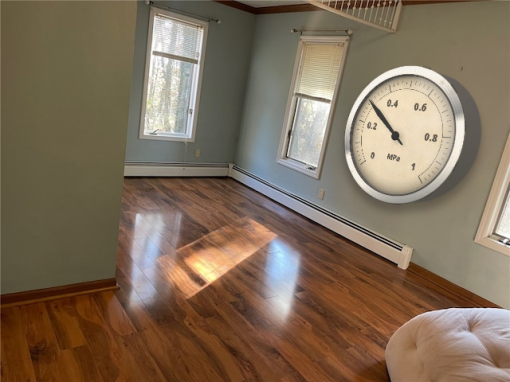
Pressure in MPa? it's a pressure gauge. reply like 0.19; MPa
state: 0.3; MPa
